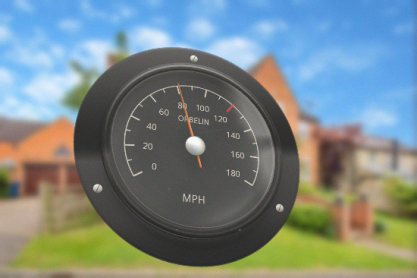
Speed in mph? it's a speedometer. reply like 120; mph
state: 80; mph
